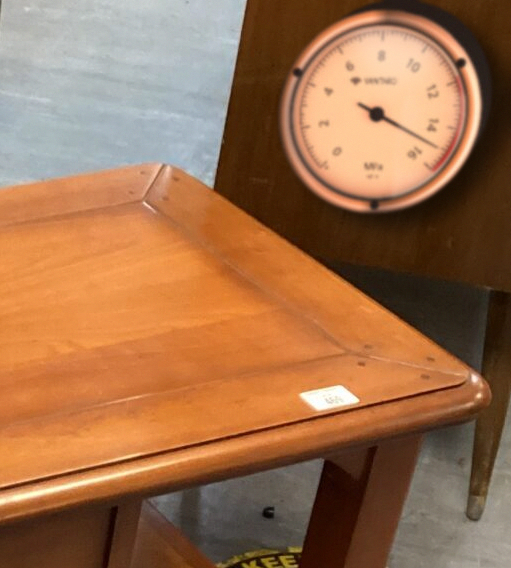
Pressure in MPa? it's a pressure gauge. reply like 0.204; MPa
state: 15; MPa
